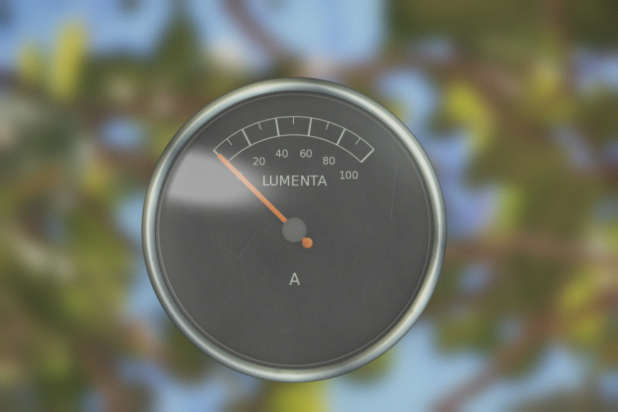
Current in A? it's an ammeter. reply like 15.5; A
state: 0; A
